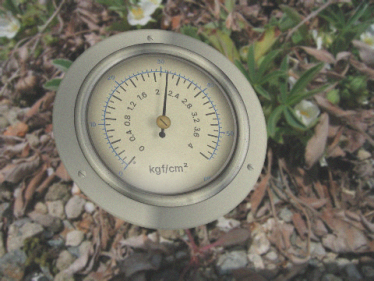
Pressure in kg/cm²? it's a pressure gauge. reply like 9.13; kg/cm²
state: 2.2; kg/cm²
